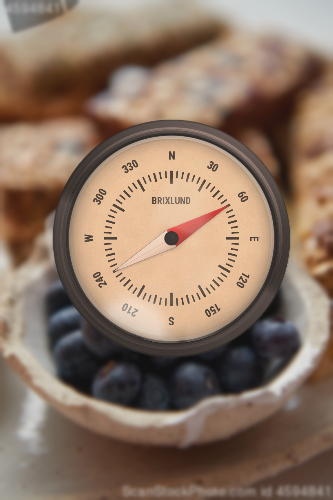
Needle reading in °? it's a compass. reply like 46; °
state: 60; °
